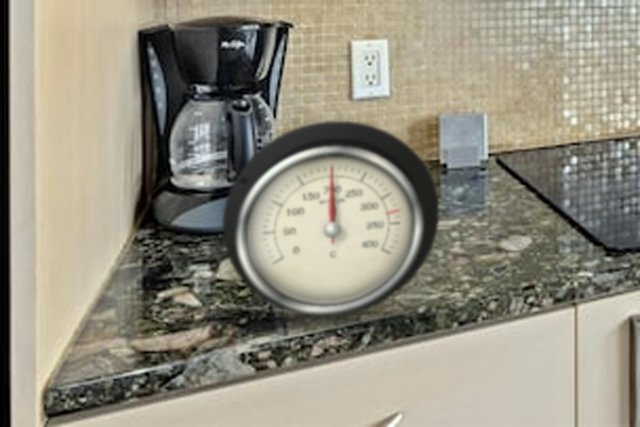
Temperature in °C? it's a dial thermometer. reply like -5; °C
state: 200; °C
